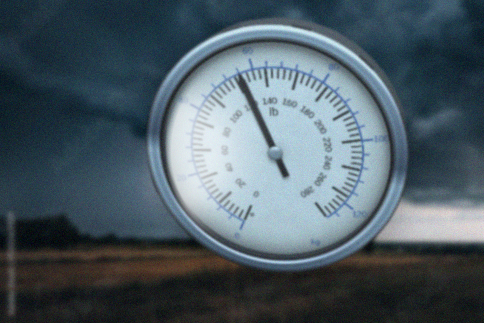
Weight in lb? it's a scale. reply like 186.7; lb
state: 124; lb
